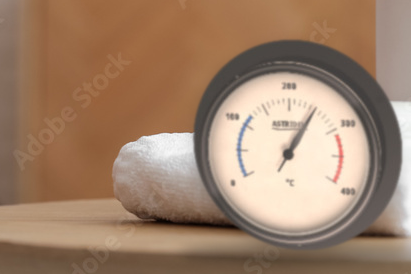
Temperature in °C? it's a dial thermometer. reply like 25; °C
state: 250; °C
